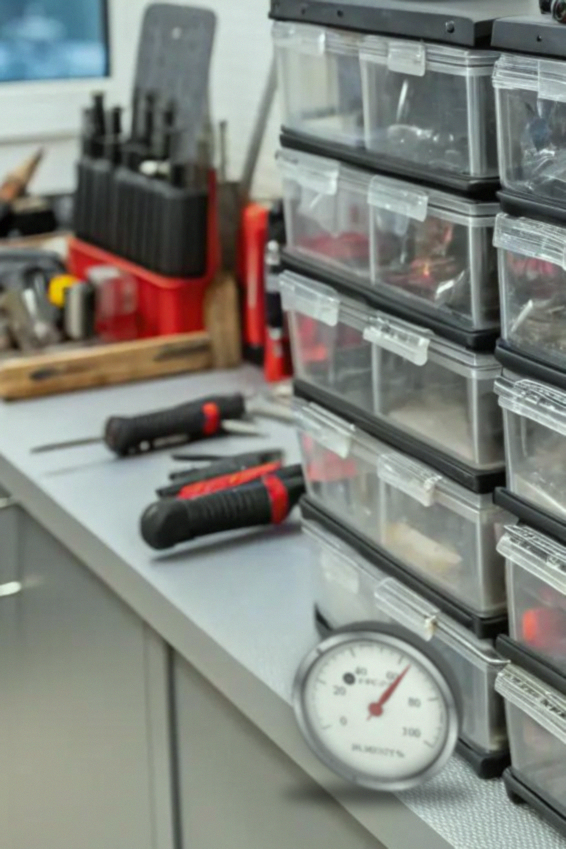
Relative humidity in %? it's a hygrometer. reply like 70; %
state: 64; %
